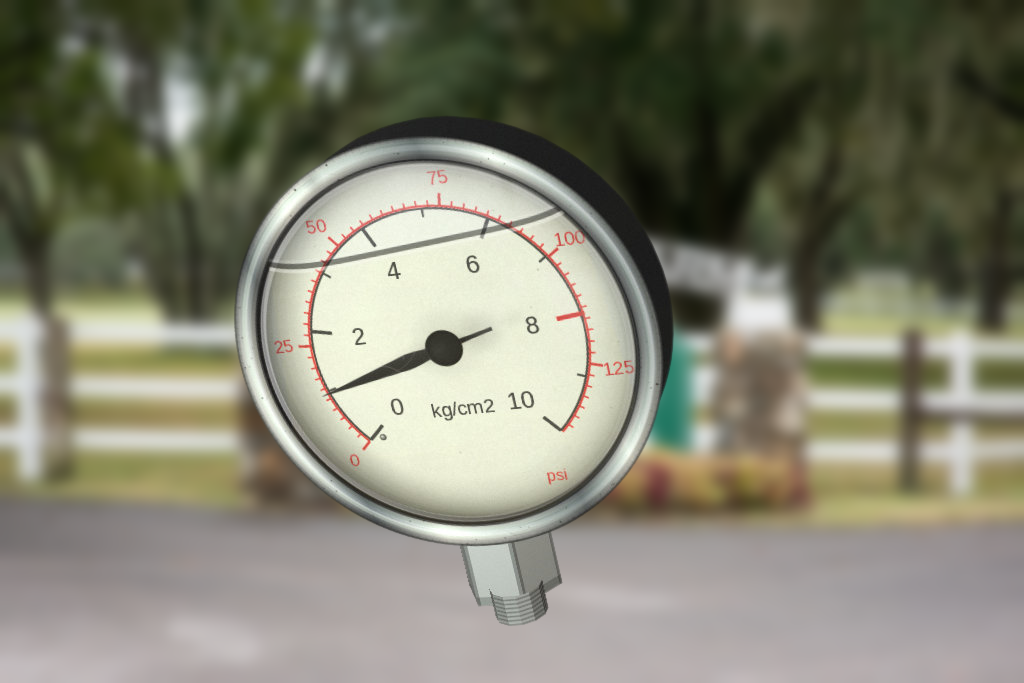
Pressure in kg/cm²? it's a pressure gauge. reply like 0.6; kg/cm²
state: 1; kg/cm²
